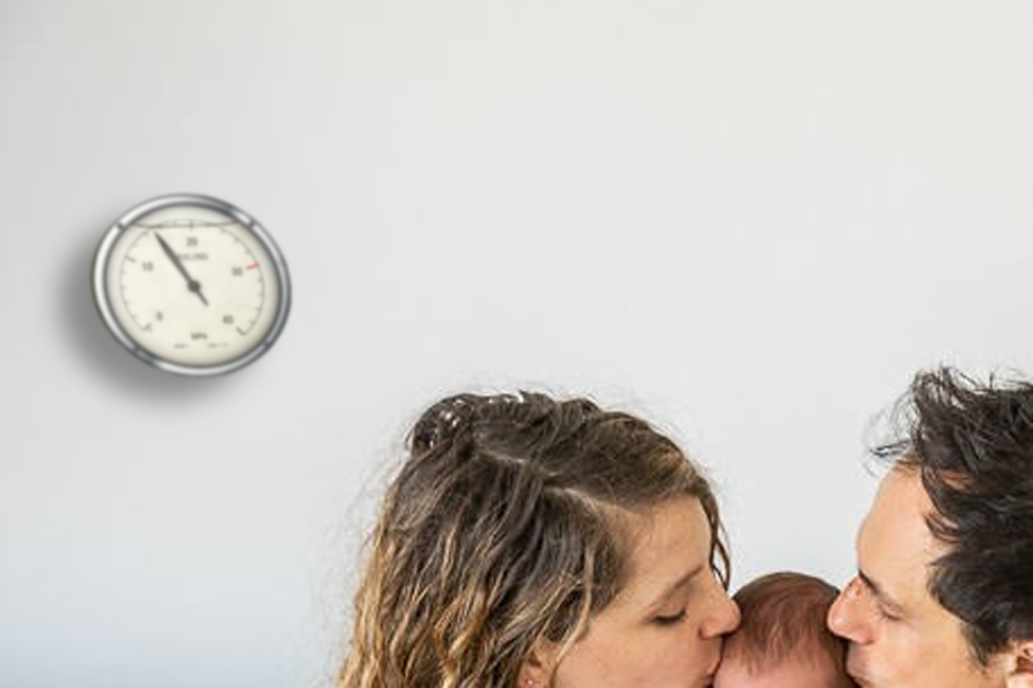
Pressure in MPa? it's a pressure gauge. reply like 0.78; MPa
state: 15; MPa
